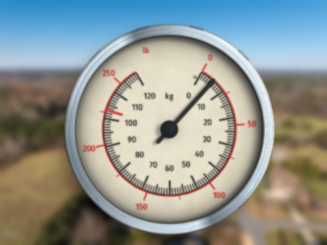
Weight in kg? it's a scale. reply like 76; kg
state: 5; kg
